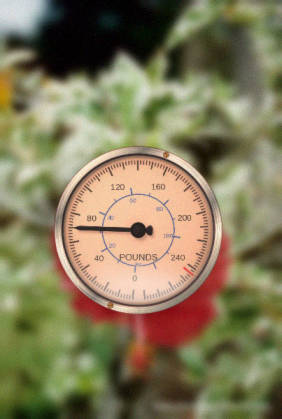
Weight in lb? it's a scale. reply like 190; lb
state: 70; lb
